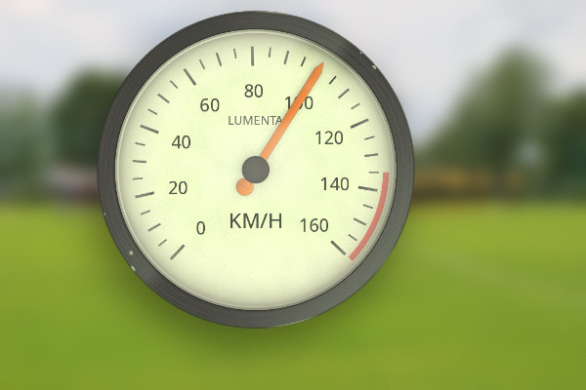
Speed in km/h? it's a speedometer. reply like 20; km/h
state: 100; km/h
